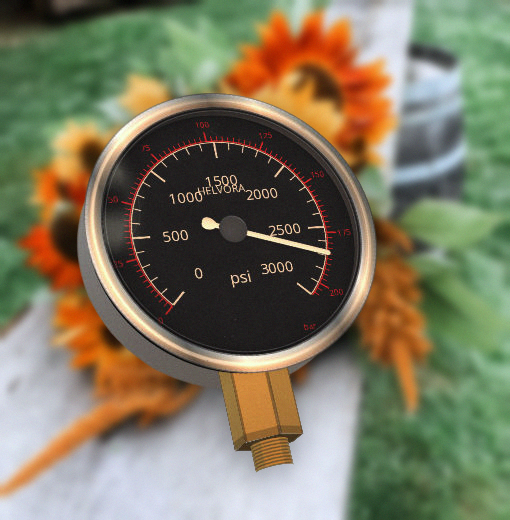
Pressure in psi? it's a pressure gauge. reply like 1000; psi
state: 2700; psi
